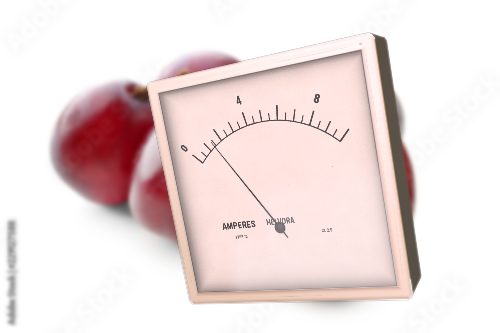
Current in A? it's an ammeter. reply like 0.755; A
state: 1.5; A
